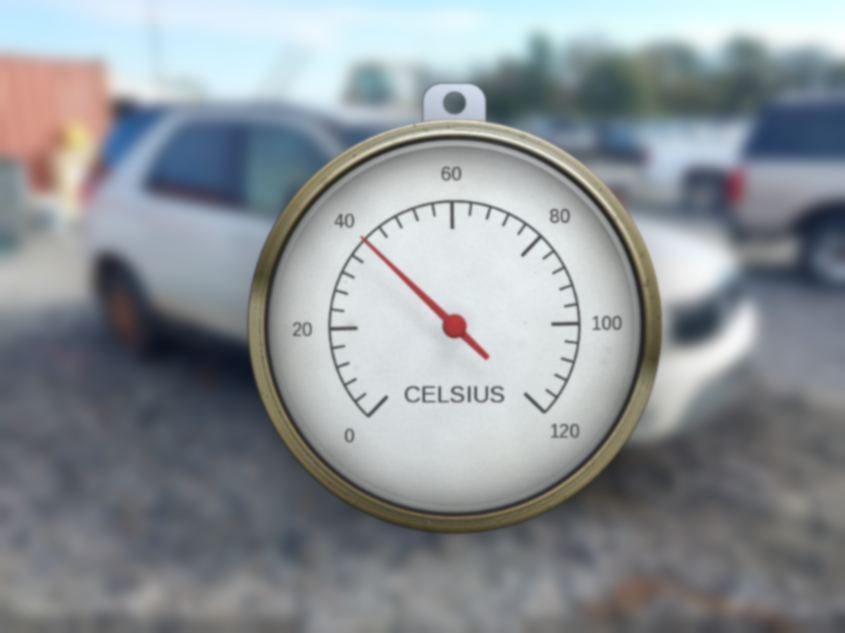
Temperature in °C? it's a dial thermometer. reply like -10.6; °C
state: 40; °C
